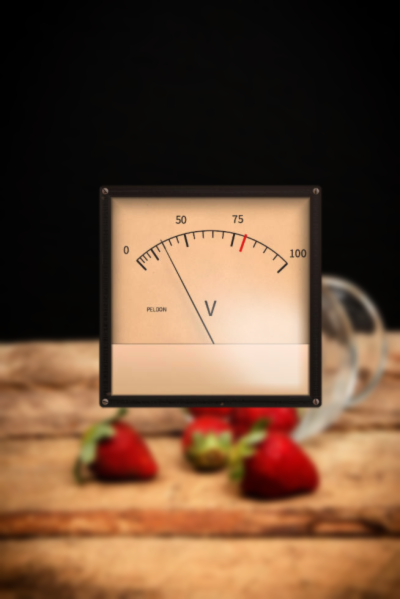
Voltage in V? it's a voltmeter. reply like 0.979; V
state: 35; V
